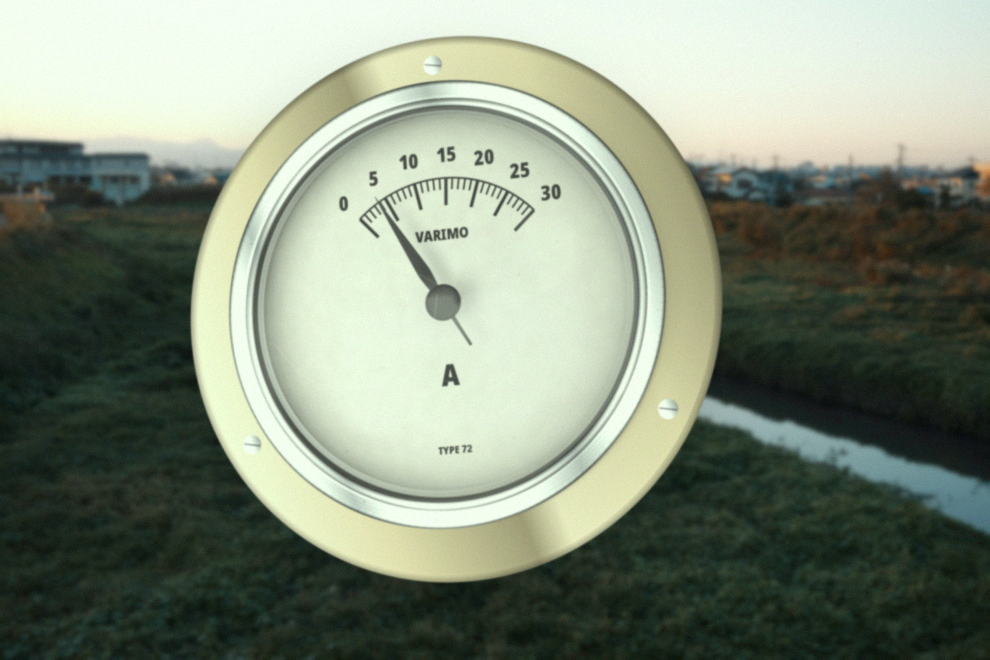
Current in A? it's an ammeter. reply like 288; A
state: 4; A
